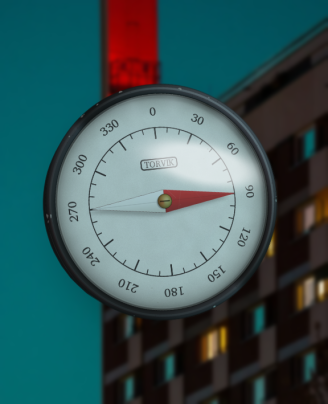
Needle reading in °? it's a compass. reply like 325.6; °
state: 90; °
